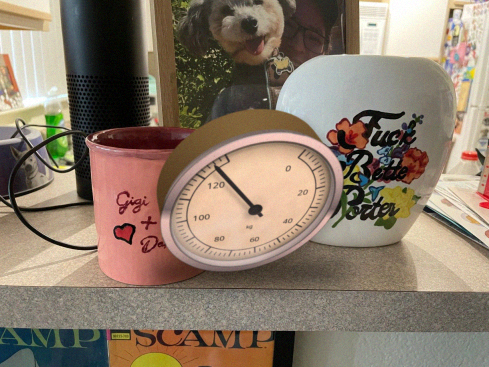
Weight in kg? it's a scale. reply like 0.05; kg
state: 126; kg
